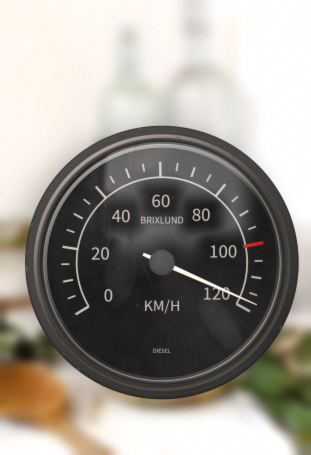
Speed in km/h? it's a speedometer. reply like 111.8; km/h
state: 117.5; km/h
